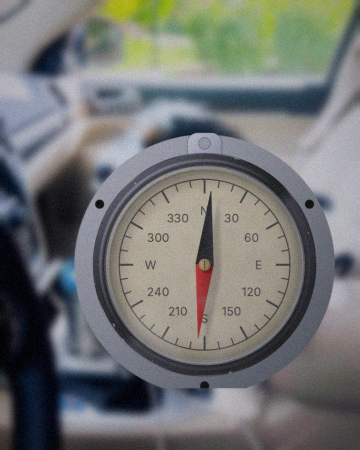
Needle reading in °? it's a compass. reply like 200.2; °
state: 185; °
